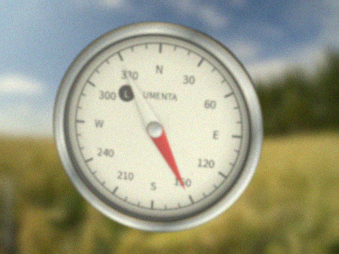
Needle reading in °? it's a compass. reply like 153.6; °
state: 150; °
